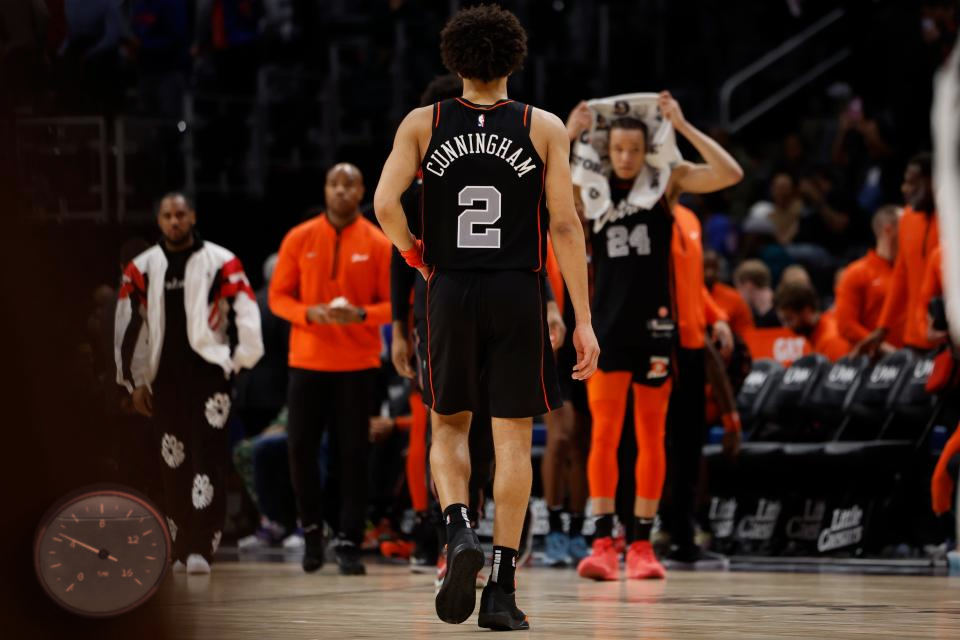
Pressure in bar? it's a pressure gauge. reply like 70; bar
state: 4.5; bar
